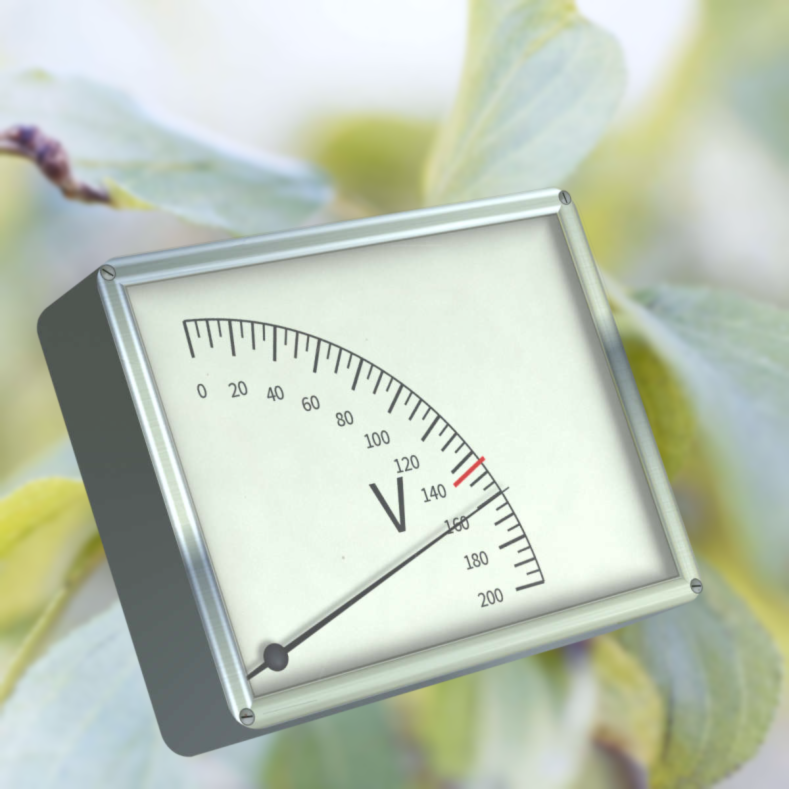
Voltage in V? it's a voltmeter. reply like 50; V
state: 160; V
